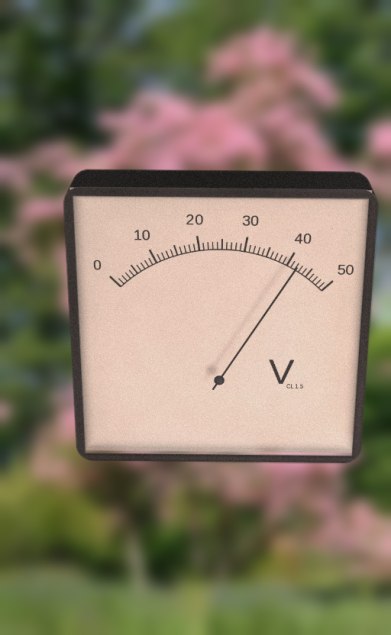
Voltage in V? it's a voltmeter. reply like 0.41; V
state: 42; V
